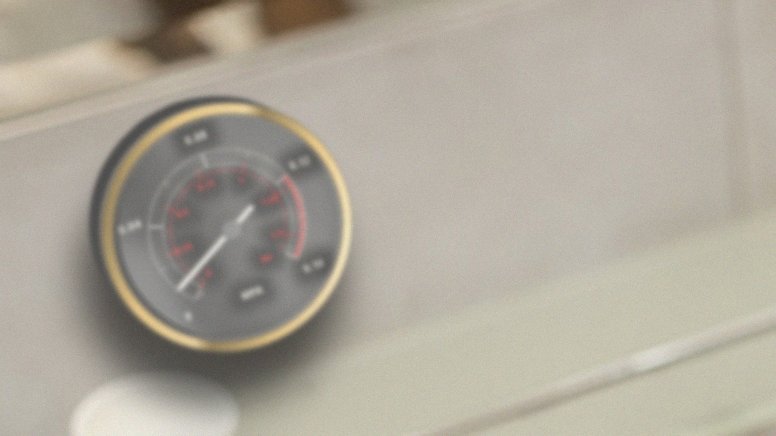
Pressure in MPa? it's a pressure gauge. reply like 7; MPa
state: 0.01; MPa
